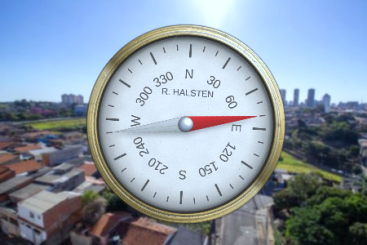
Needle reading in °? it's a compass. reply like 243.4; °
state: 80; °
